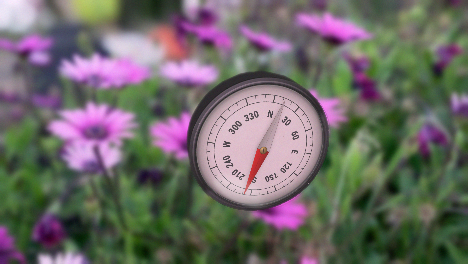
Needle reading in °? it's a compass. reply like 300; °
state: 190; °
